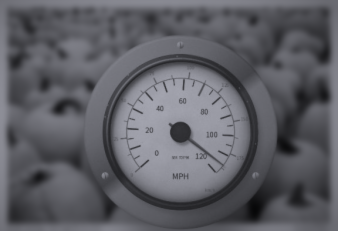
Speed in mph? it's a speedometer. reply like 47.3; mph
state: 115; mph
